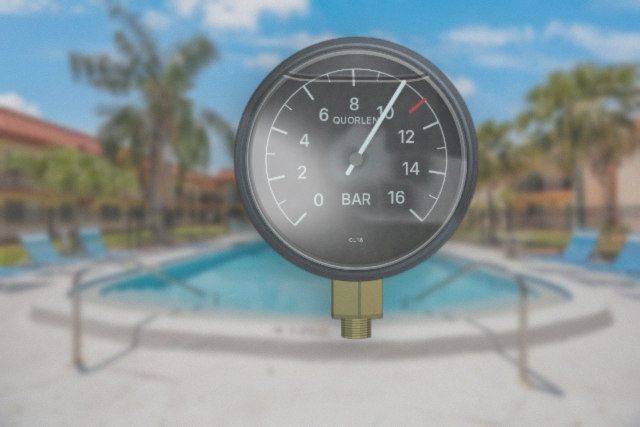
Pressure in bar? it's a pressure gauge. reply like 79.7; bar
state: 10; bar
